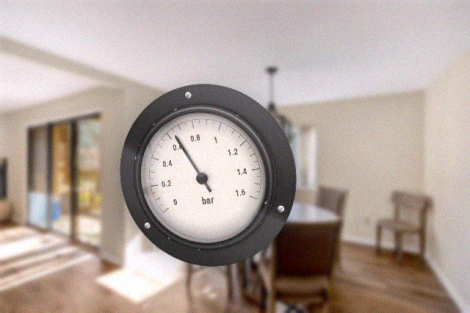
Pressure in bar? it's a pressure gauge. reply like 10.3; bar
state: 0.65; bar
